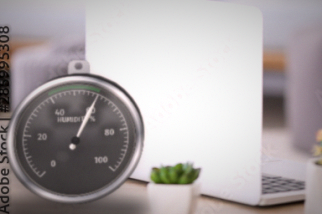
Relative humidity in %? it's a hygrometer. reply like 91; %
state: 60; %
